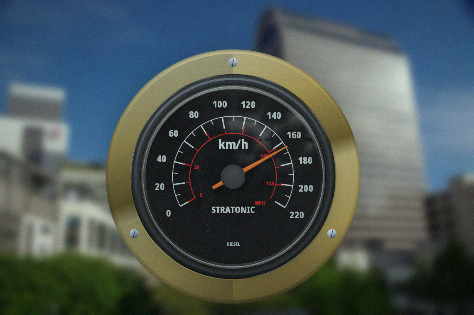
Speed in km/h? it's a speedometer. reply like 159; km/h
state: 165; km/h
